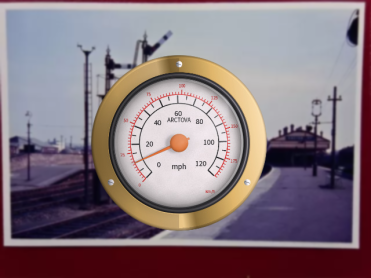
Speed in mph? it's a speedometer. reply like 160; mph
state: 10; mph
